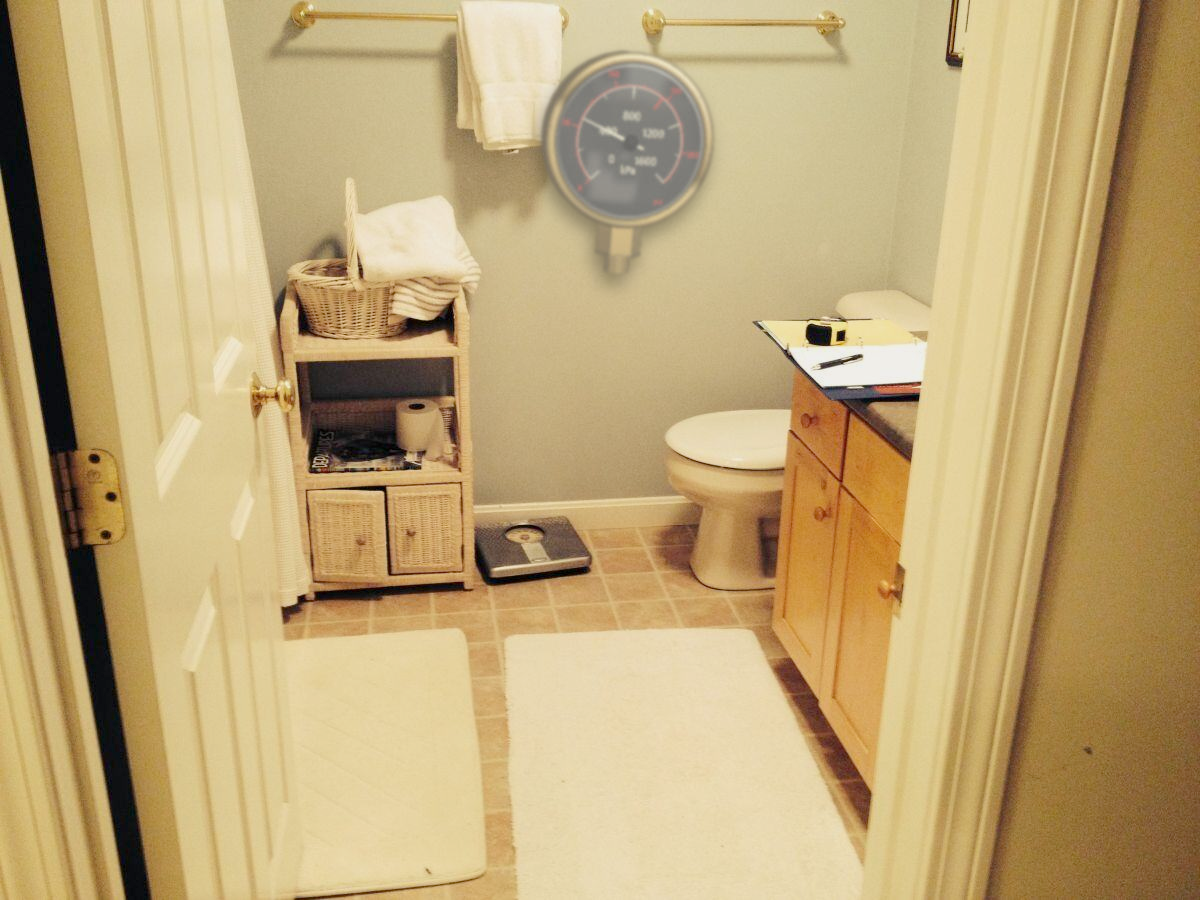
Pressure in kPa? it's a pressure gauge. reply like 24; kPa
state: 400; kPa
